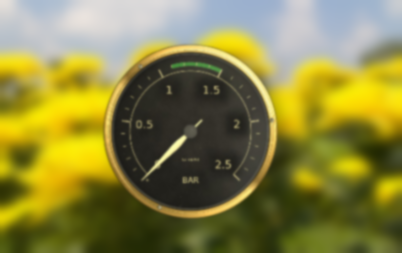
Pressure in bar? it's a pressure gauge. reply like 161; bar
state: 0; bar
